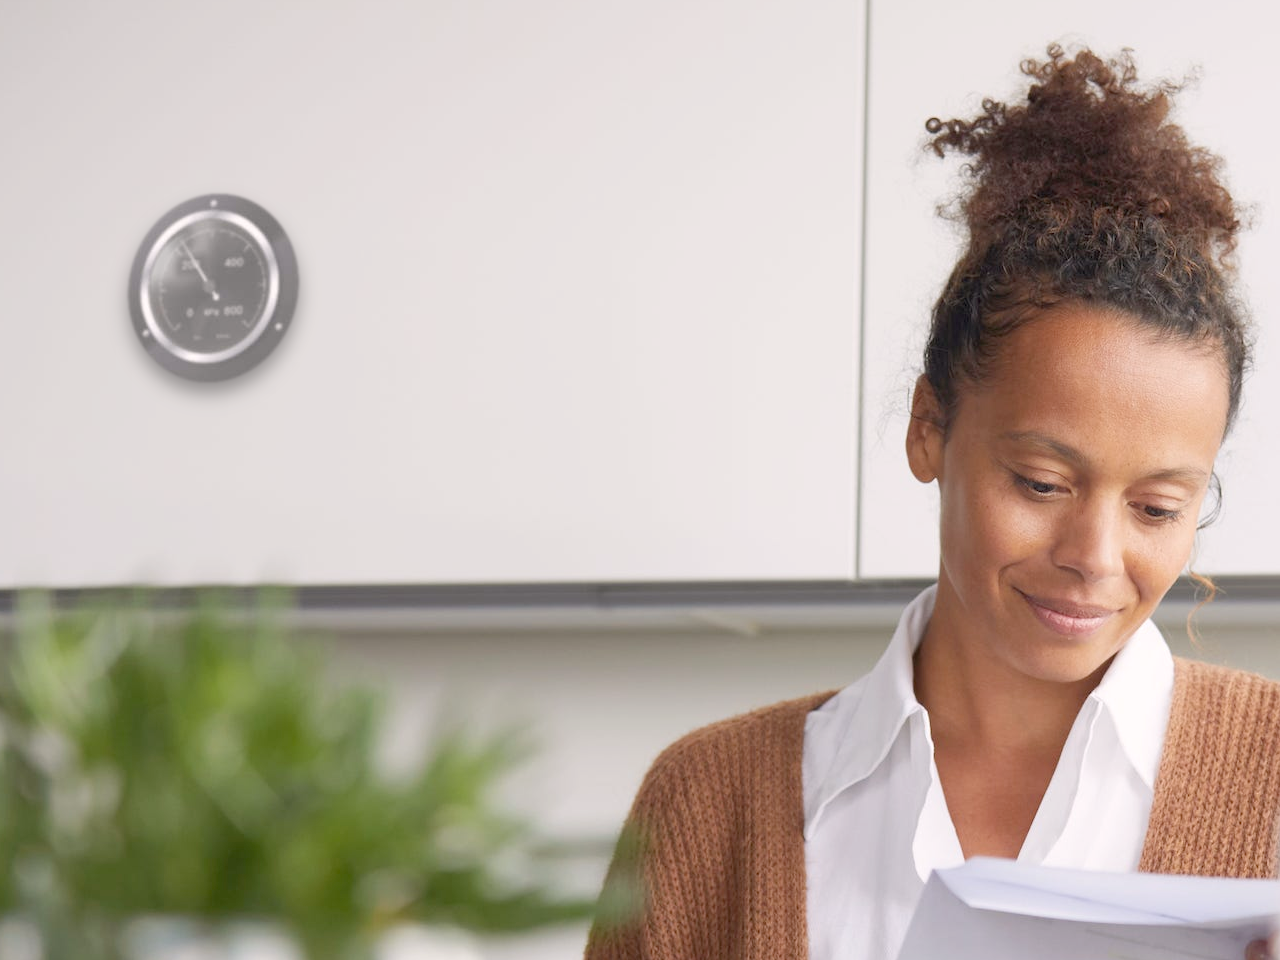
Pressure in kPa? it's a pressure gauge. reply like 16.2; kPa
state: 225; kPa
